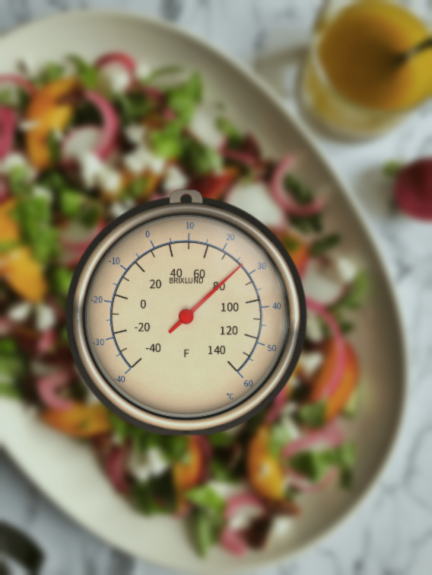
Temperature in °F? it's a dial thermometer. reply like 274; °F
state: 80; °F
